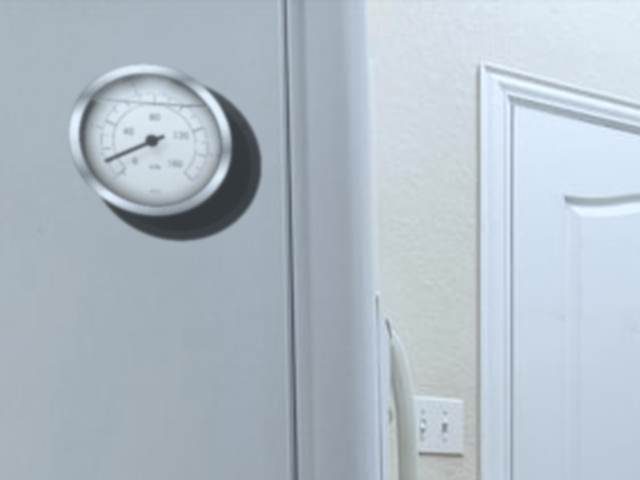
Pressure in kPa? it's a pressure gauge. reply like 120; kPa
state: 10; kPa
